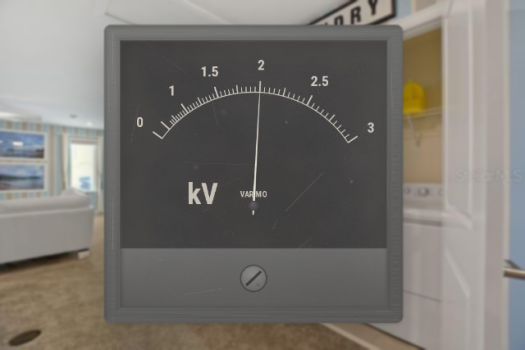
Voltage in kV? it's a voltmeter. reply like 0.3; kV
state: 2; kV
